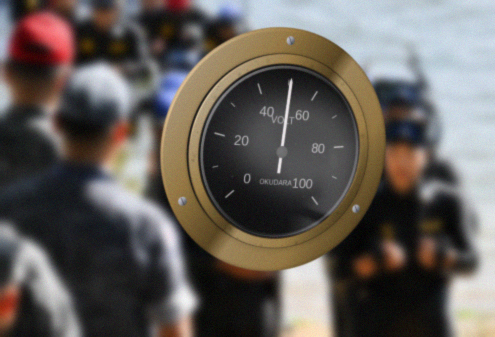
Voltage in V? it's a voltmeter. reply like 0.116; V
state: 50; V
